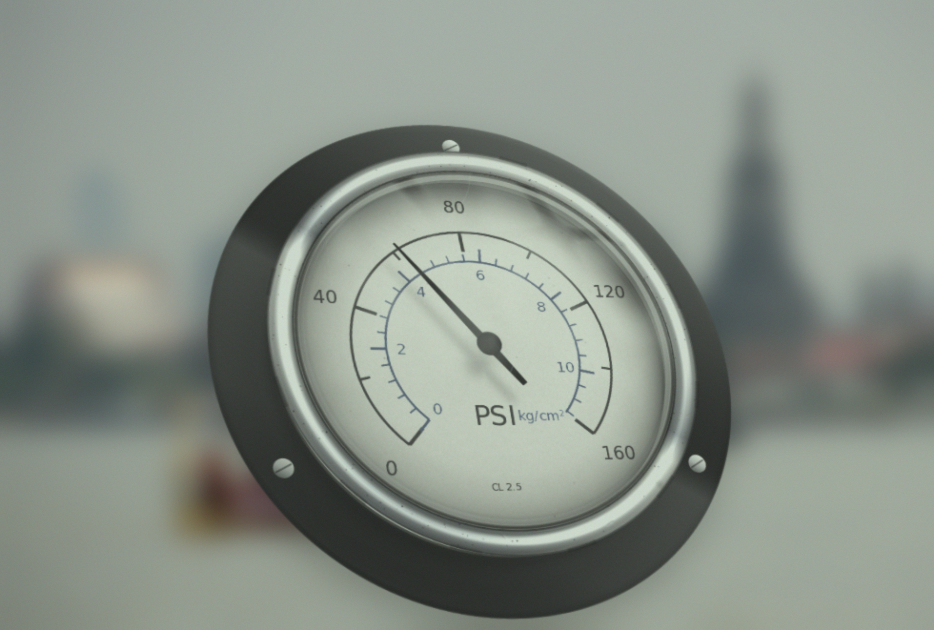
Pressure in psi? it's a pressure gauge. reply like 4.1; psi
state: 60; psi
